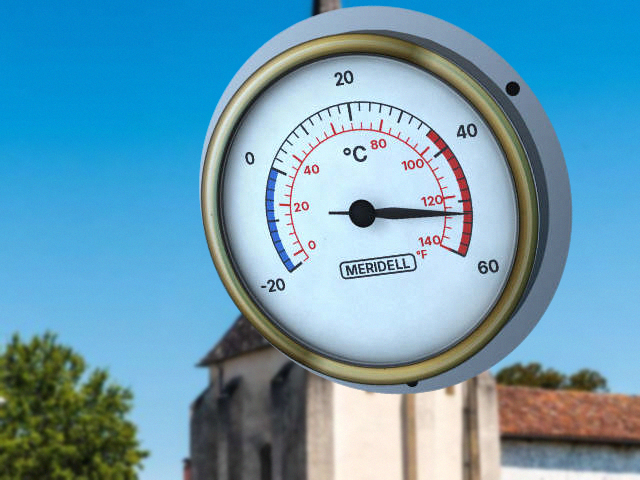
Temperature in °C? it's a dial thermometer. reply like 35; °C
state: 52; °C
